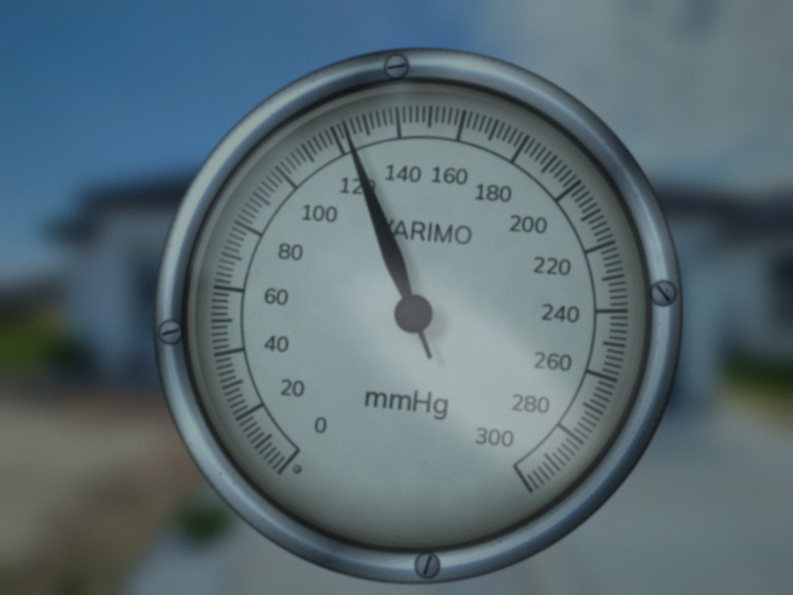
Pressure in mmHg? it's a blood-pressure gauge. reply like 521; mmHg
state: 124; mmHg
